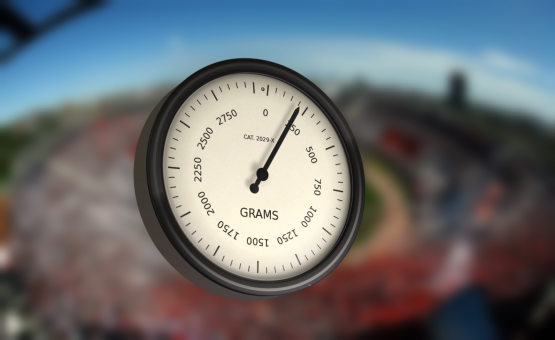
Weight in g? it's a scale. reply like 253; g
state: 200; g
